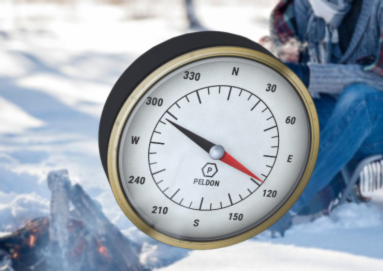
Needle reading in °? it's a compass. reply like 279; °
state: 115; °
